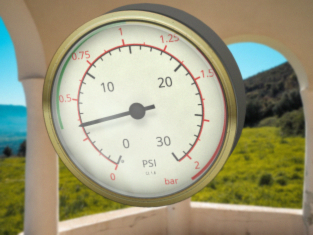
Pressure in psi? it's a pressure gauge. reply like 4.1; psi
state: 5; psi
